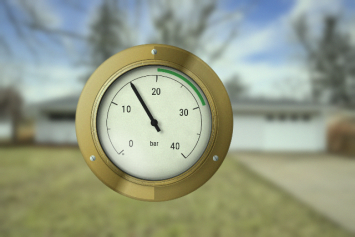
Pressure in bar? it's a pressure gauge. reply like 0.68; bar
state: 15; bar
